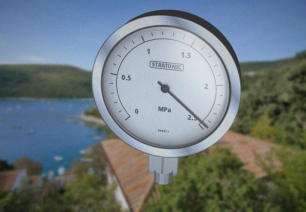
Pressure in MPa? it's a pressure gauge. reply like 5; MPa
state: 2.45; MPa
